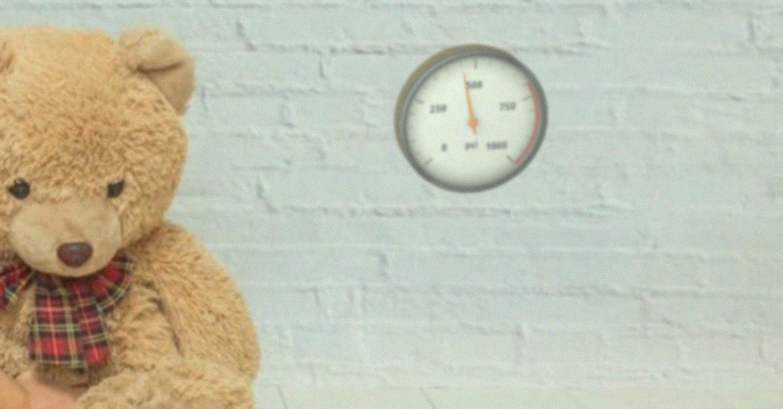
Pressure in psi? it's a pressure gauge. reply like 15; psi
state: 450; psi
